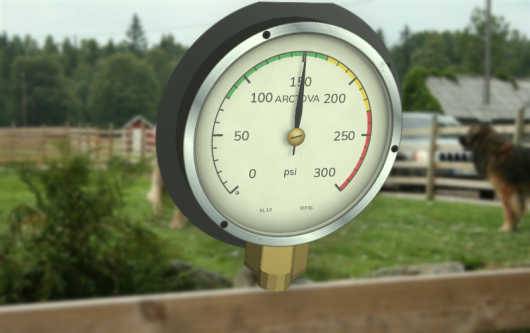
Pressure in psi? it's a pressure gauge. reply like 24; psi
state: 150; psi
